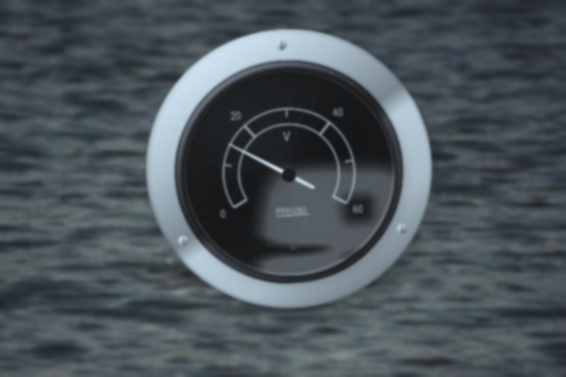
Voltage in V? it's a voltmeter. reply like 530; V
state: 15; V
